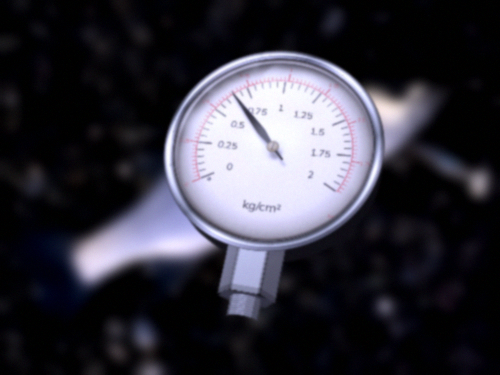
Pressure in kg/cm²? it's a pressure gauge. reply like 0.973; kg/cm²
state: 0.65; kg/cm²
